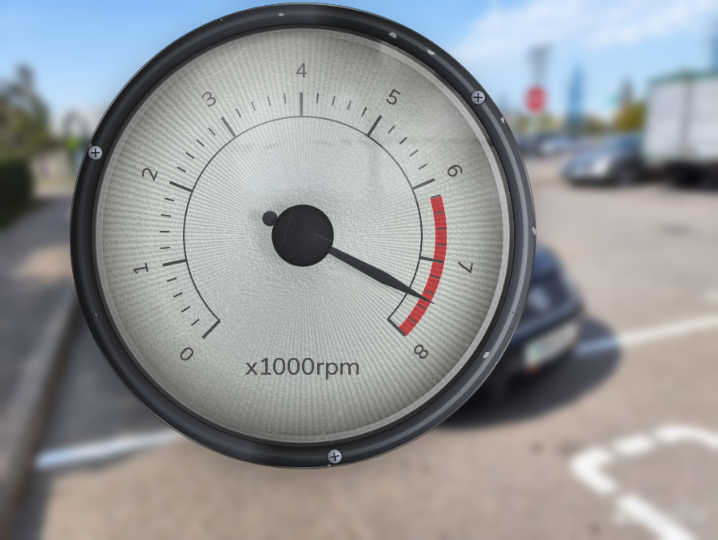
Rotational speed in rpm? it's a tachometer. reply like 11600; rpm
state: 7500; rpm
